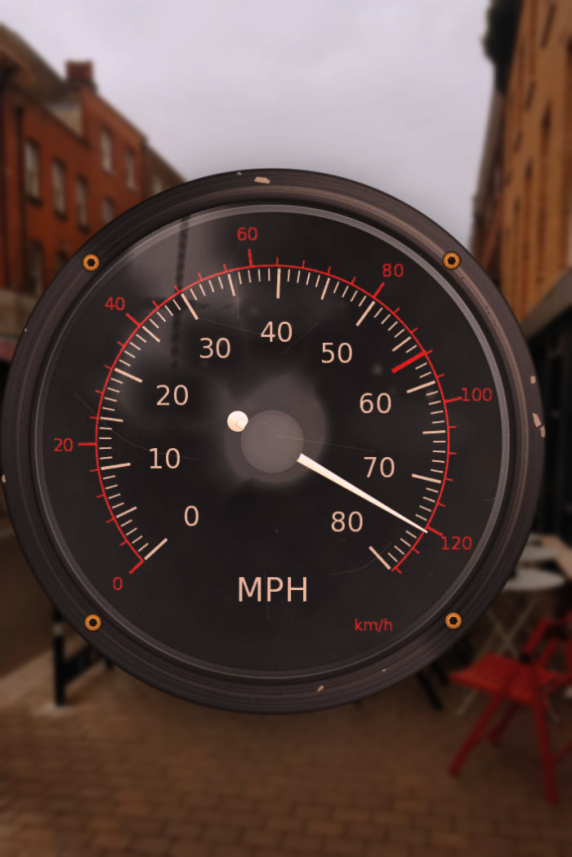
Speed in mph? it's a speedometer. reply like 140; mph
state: 75; mph
